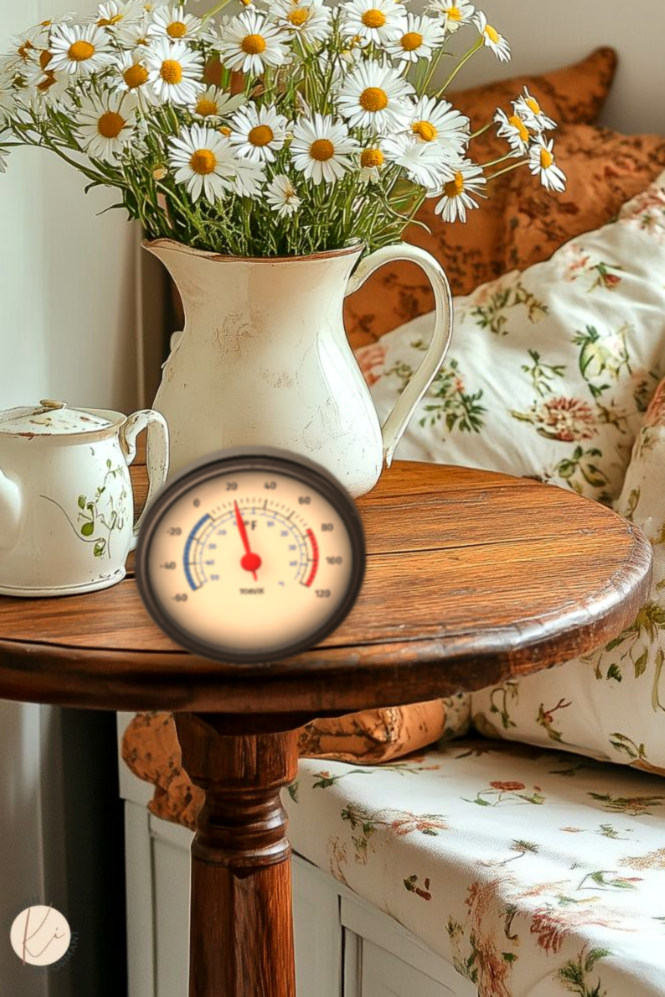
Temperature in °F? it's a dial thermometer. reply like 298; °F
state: 20; °F
